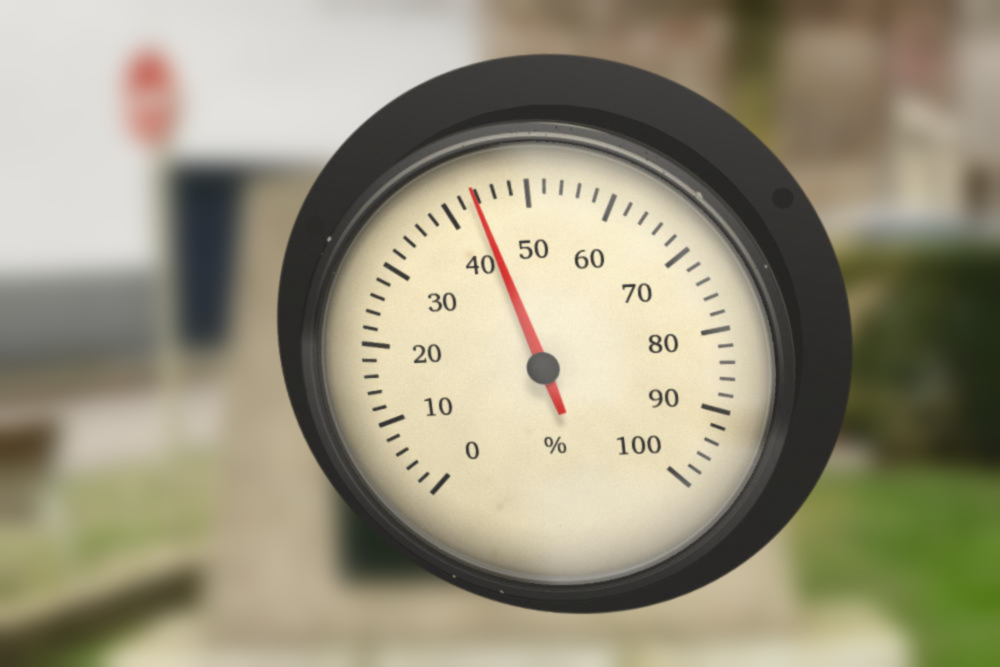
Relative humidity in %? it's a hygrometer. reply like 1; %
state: 44; %
